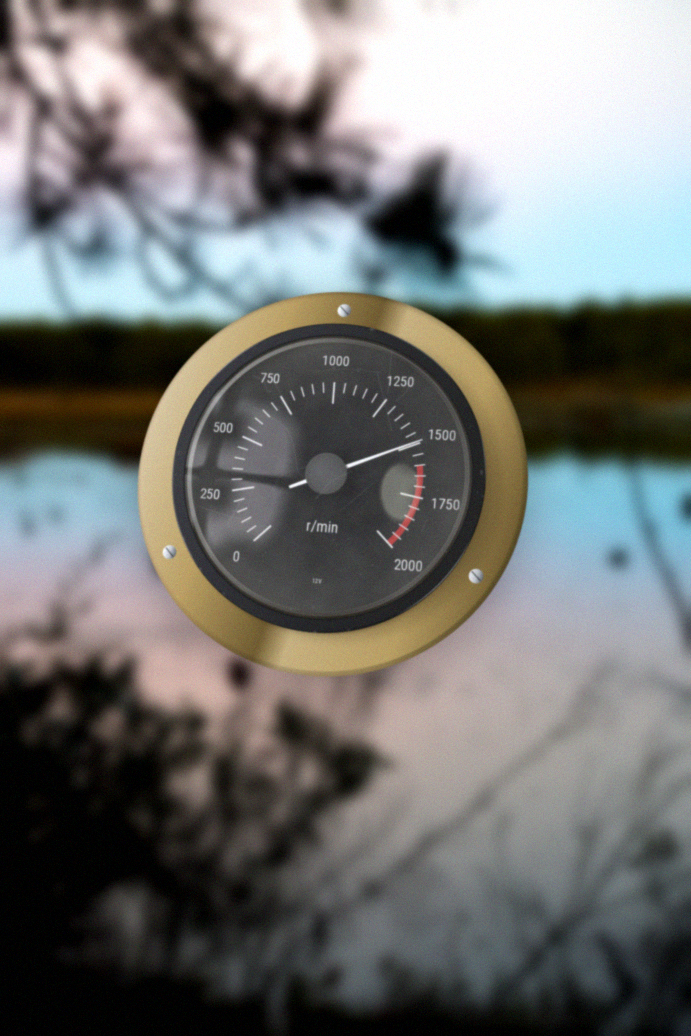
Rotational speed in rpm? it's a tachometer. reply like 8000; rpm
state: 1500; rpm
